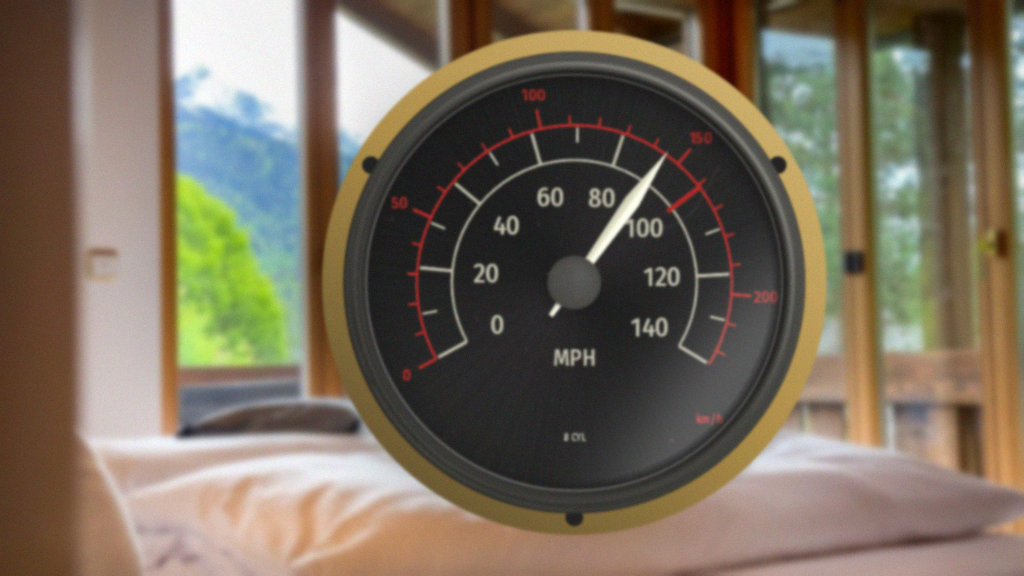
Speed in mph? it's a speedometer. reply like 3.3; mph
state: 90; mph
